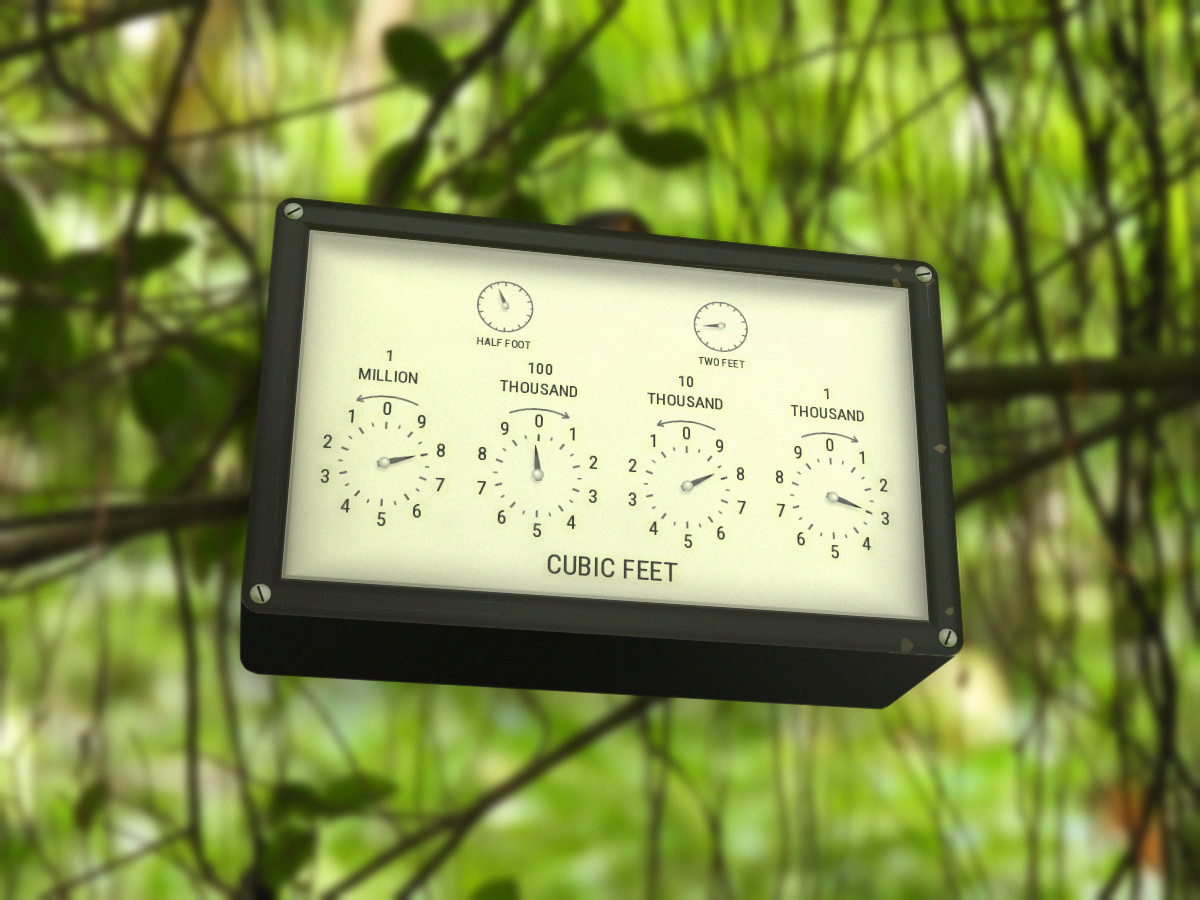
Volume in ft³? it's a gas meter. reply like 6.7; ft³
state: 798300; ft³
